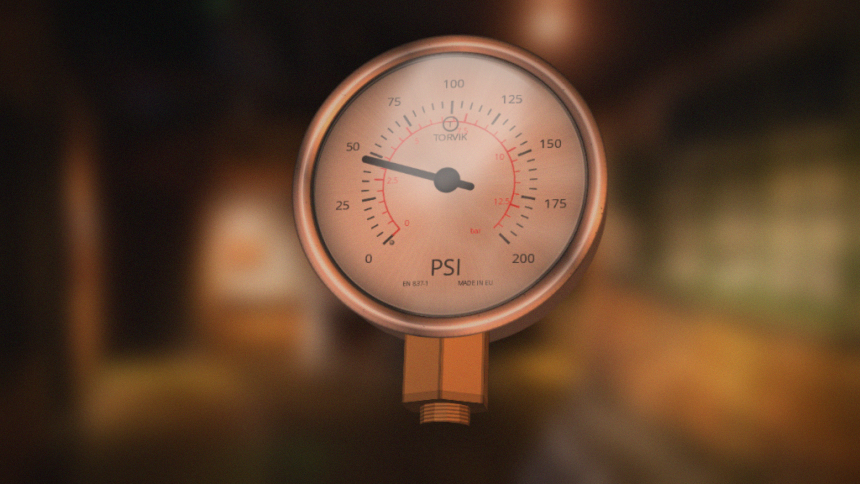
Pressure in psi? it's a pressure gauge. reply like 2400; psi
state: 45; psi
